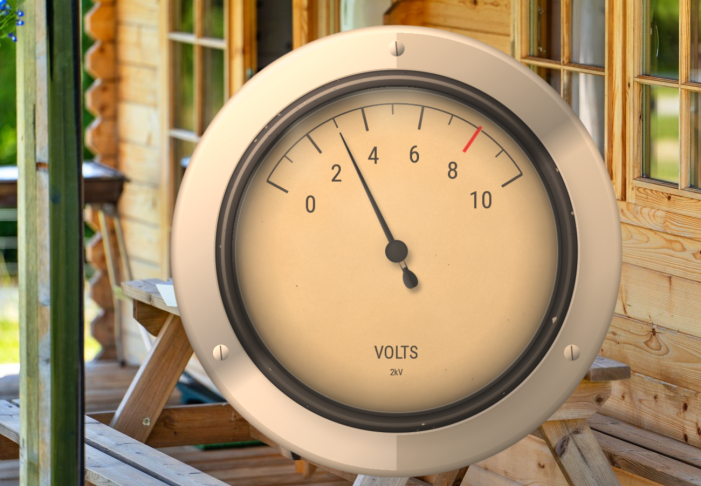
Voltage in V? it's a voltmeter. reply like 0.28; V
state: 3; V
